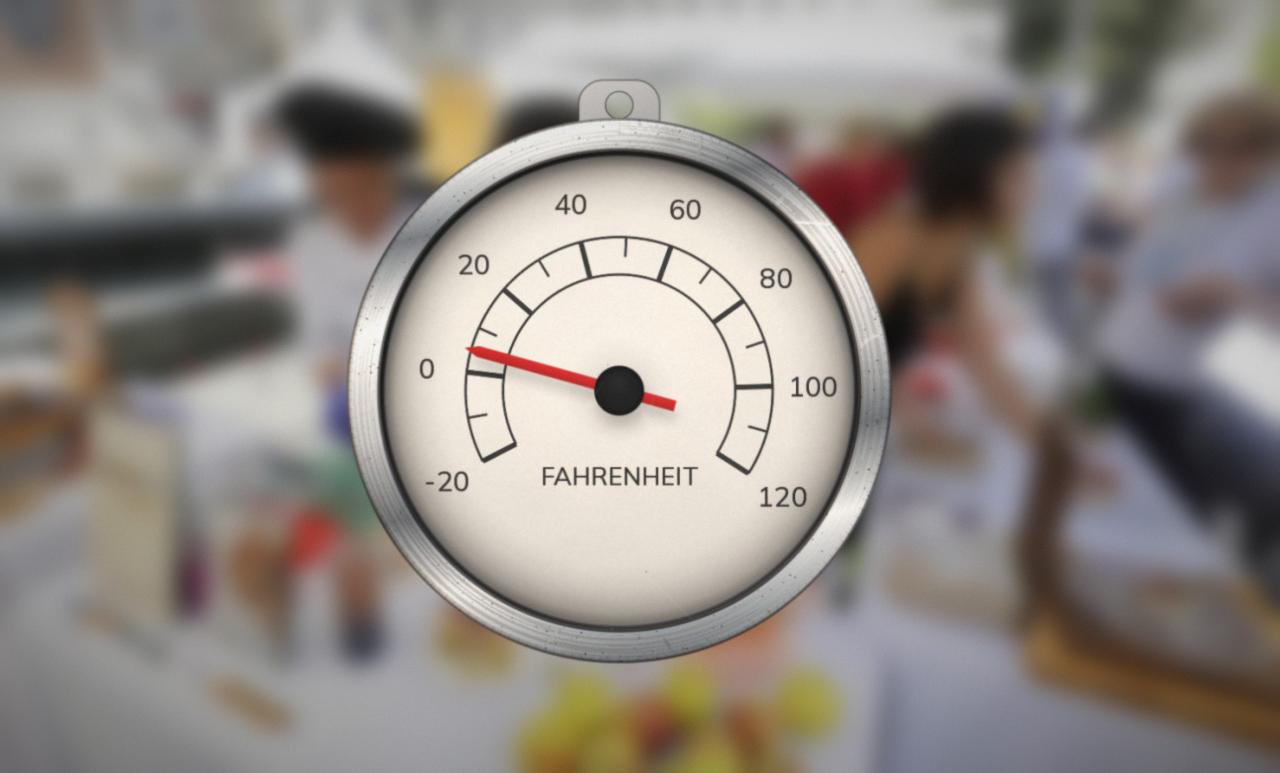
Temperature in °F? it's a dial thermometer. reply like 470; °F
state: 5; °F
